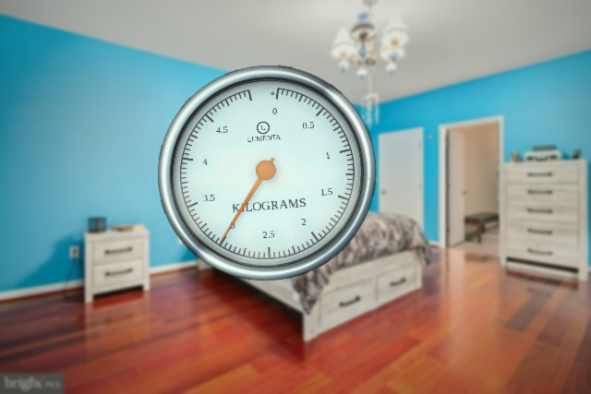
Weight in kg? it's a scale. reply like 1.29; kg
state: 3; kg
